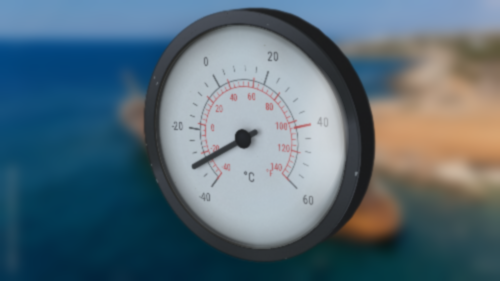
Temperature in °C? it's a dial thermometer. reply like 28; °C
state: -32; °C
